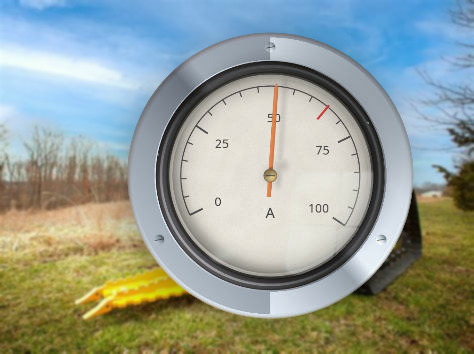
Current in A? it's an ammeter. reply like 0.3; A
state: 50; A
